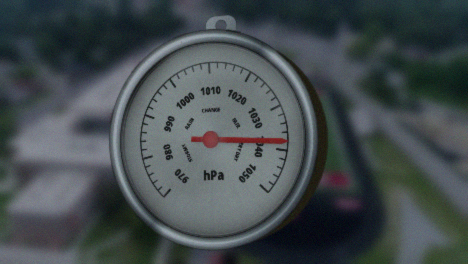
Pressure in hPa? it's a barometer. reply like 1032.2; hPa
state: 1038; hPa
